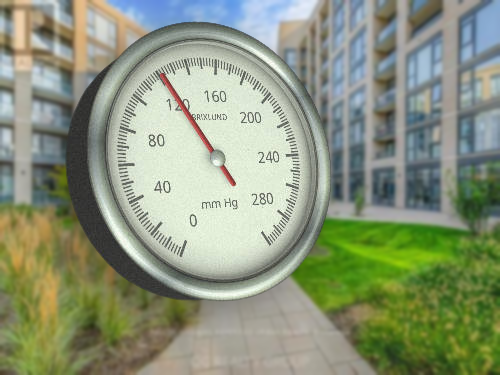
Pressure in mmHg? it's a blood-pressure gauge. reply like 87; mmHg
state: 120; mmHg
